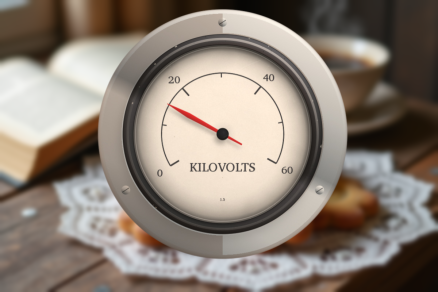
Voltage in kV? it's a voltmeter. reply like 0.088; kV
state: 15; kV
